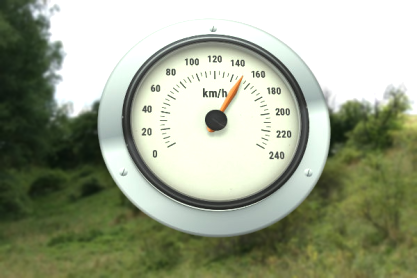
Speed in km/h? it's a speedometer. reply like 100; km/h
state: 150; km/h
